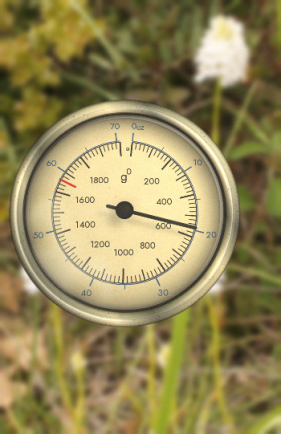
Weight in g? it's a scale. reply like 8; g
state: 560; g
